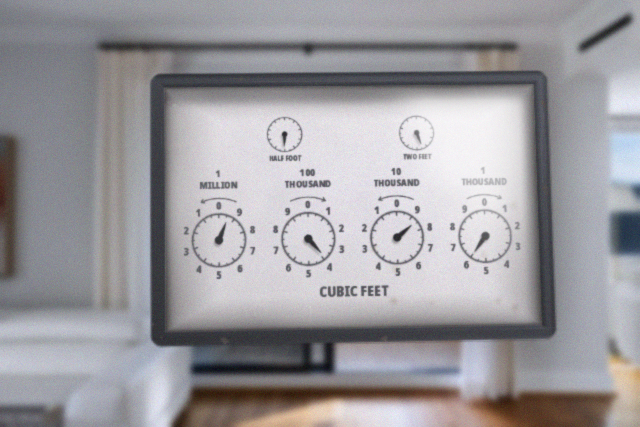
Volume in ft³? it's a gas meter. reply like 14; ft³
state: 938600; ft³
